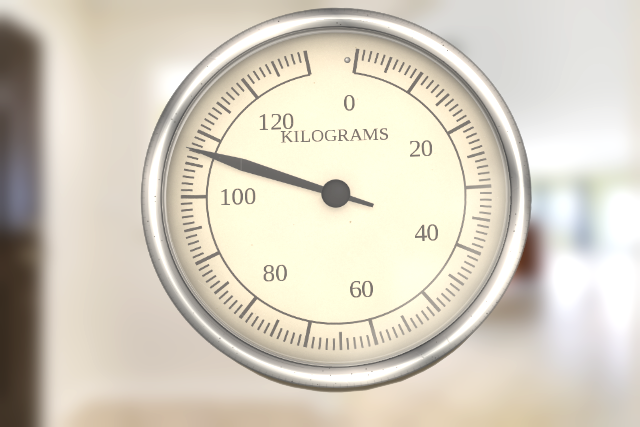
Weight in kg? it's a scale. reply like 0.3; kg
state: 107; kg
